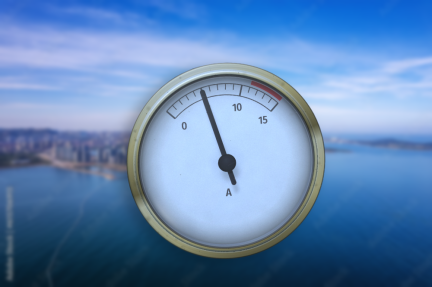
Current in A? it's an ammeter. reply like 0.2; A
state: 5; A
